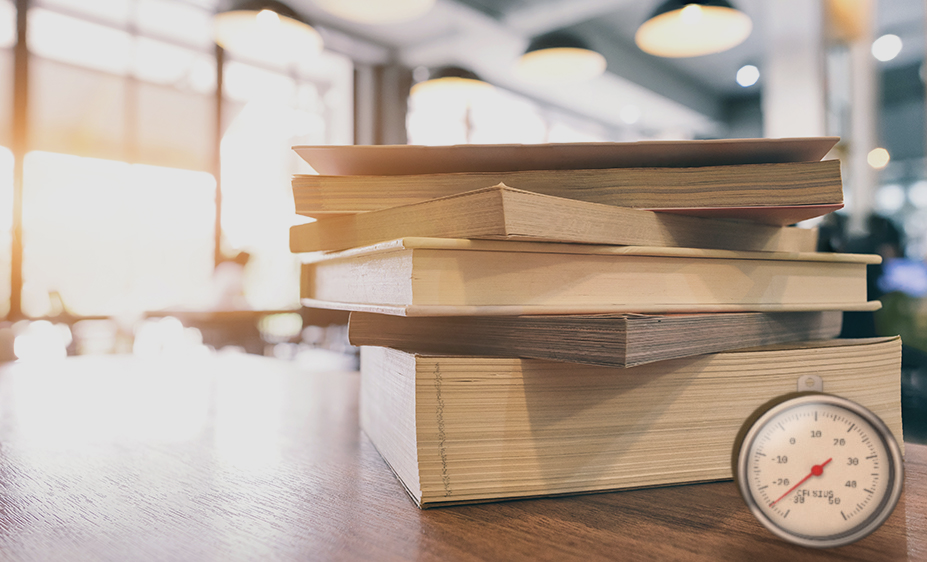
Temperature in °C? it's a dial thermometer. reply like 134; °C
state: -25; °C
